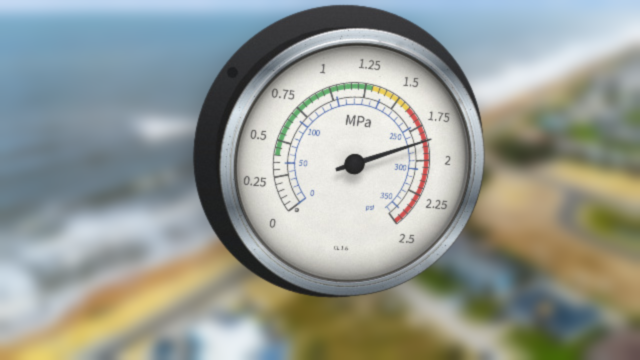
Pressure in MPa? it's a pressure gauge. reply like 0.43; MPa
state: 1.85; MPa
